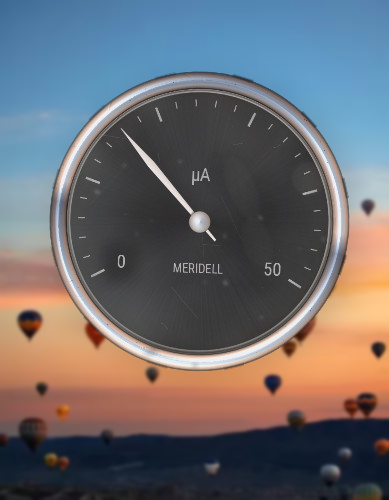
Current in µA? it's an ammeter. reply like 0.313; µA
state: 16; µA
